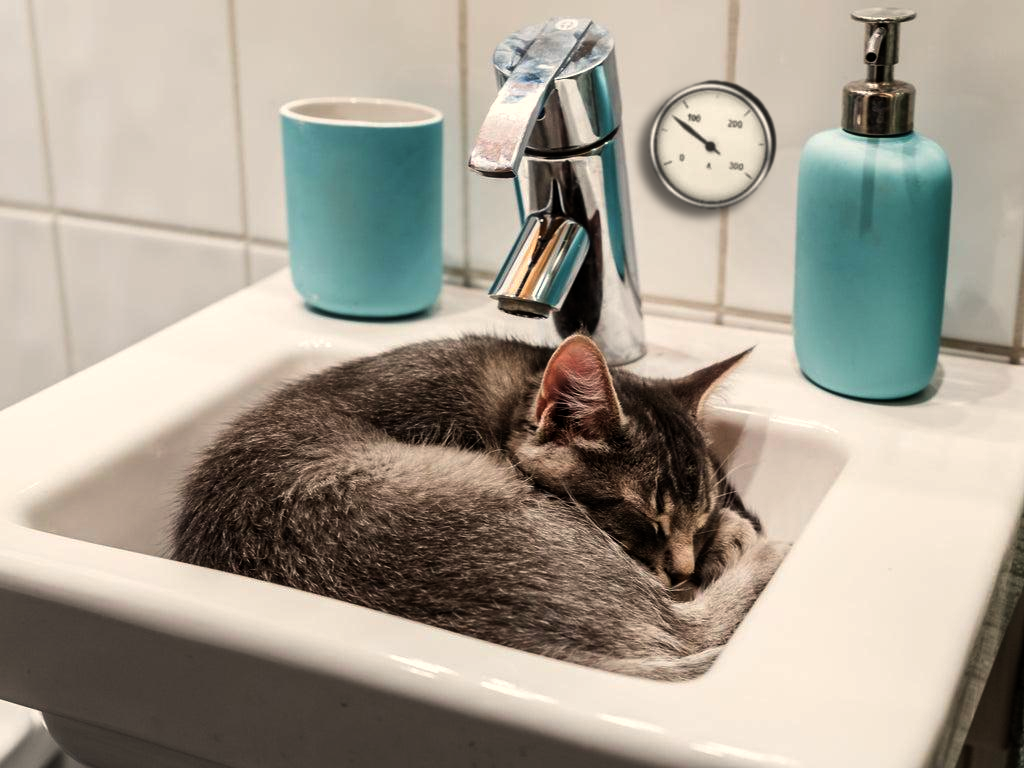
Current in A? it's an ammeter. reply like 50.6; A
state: 75; A
